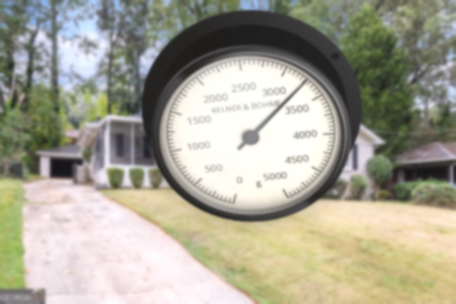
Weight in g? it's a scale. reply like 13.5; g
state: 3250; g
